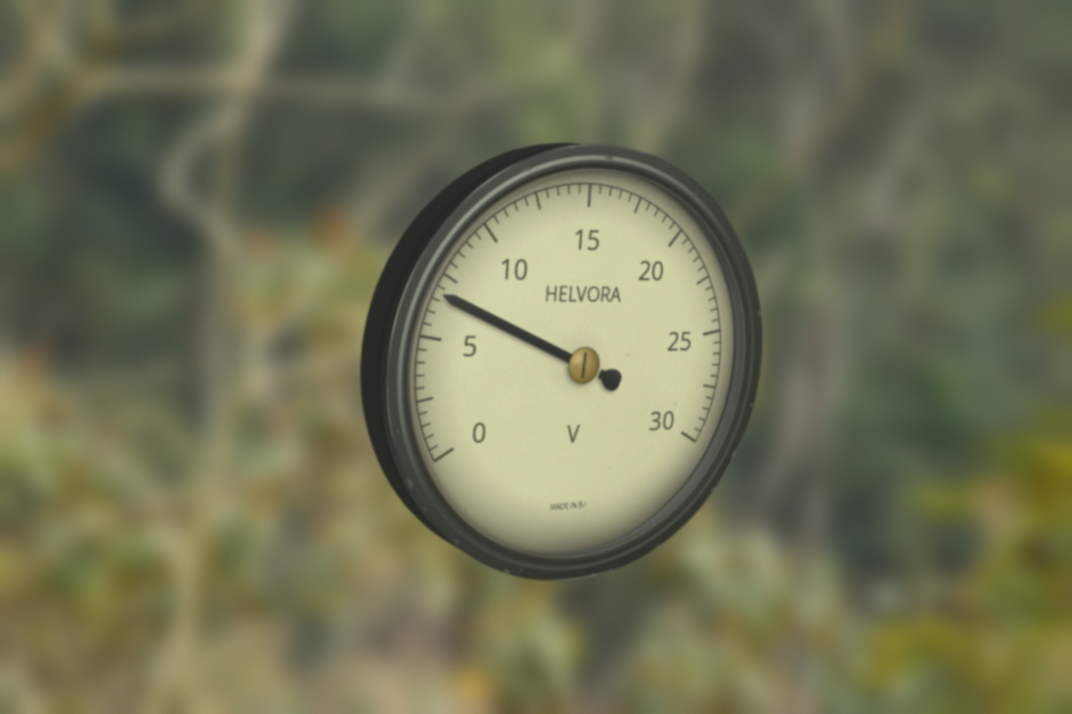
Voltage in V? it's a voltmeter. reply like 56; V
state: 6.75; V
